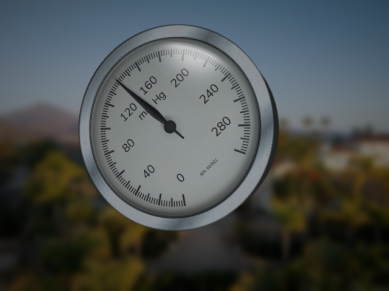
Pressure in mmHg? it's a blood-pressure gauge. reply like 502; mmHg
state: 140; mmHg
